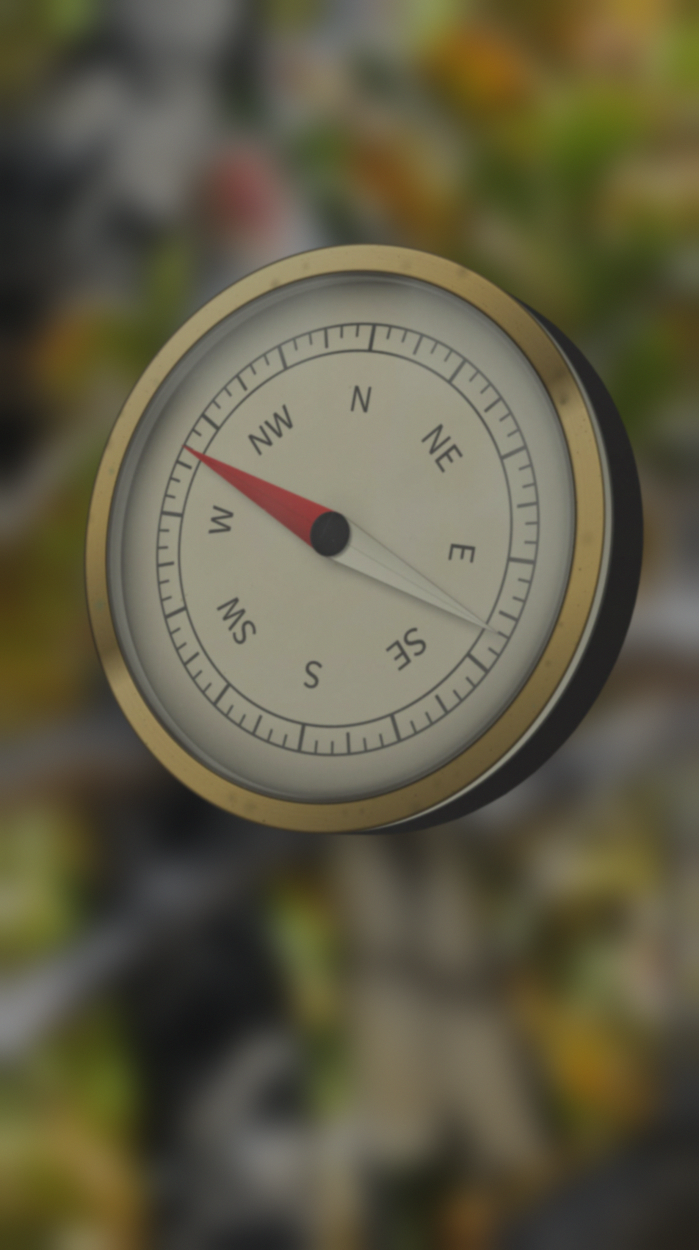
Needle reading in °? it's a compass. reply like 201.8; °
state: 290; °
